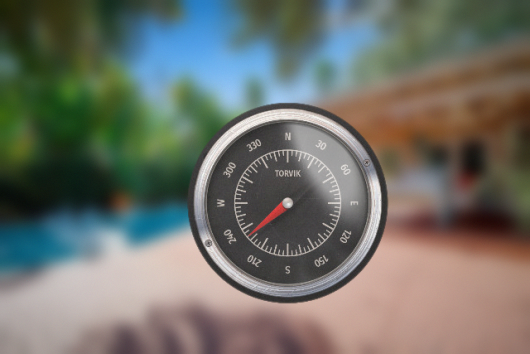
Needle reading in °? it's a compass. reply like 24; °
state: 230; °
